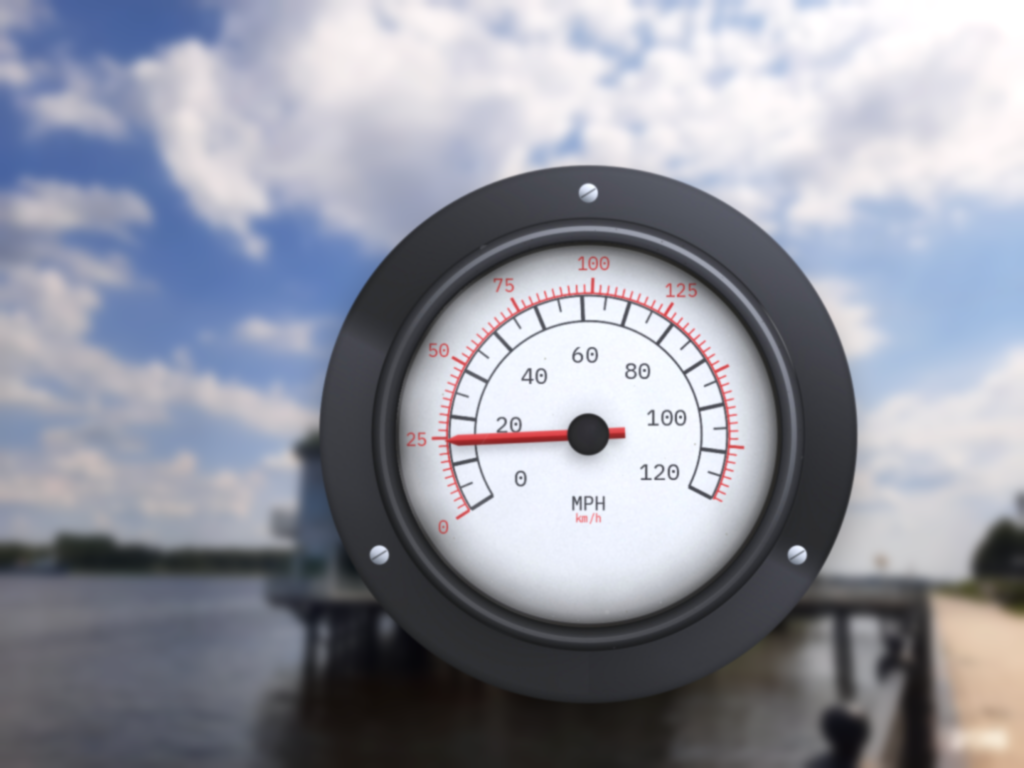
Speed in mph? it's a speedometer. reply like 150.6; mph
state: 15; mph
